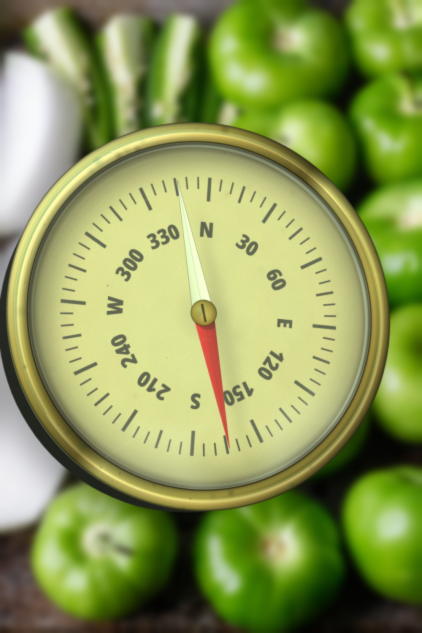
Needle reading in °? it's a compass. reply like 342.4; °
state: 165; °
